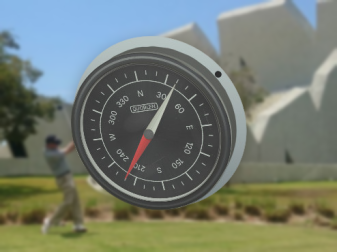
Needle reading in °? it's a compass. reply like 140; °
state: 220; °
